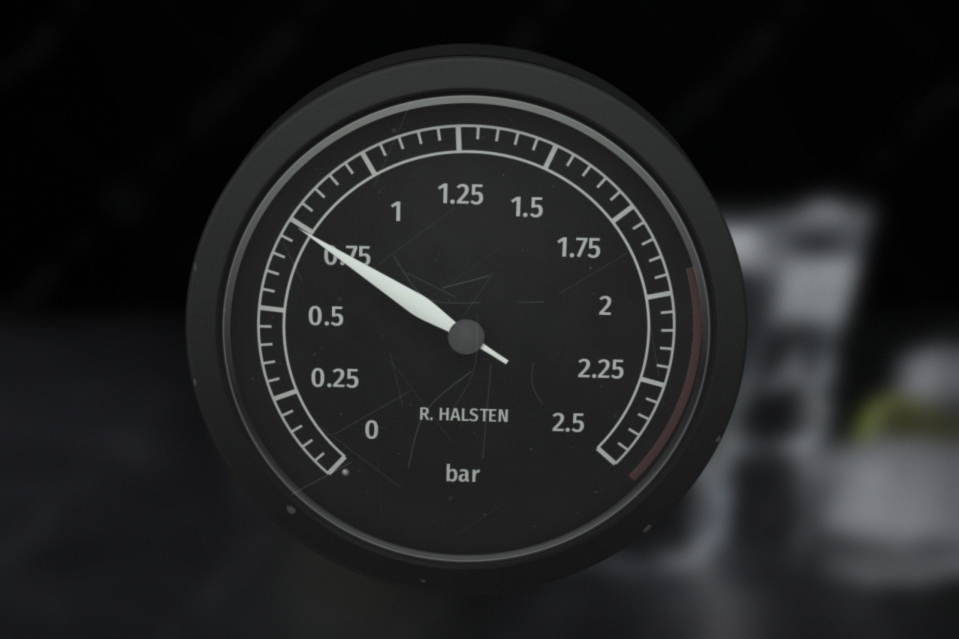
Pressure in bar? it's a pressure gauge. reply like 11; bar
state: 0.75; bar
